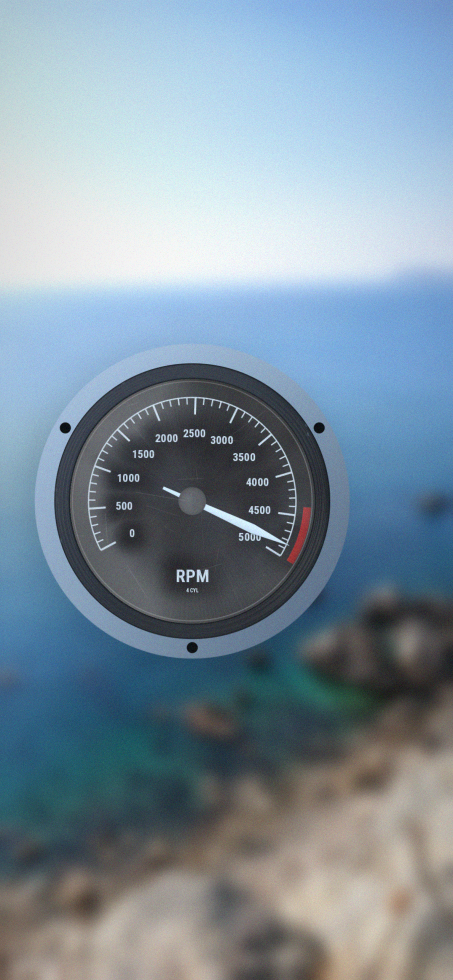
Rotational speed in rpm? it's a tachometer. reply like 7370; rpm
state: 4850; rpm
